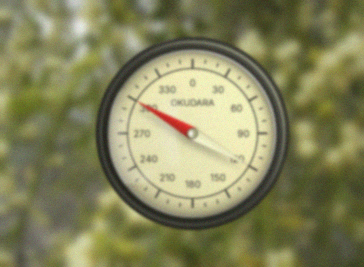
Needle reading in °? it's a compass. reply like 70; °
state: 300; °
